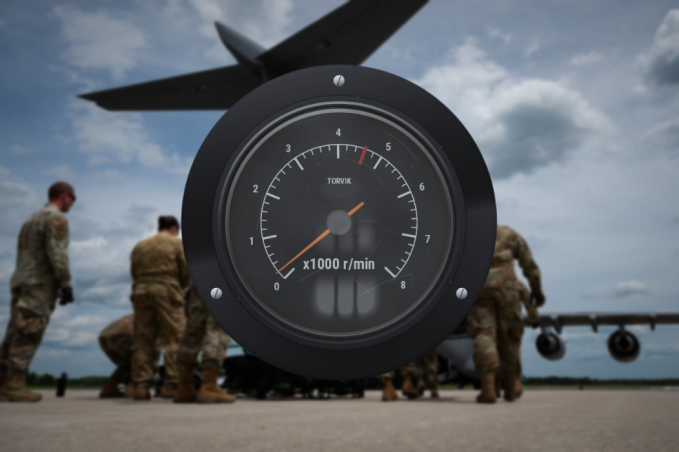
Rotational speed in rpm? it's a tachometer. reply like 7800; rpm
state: 200; rpm
